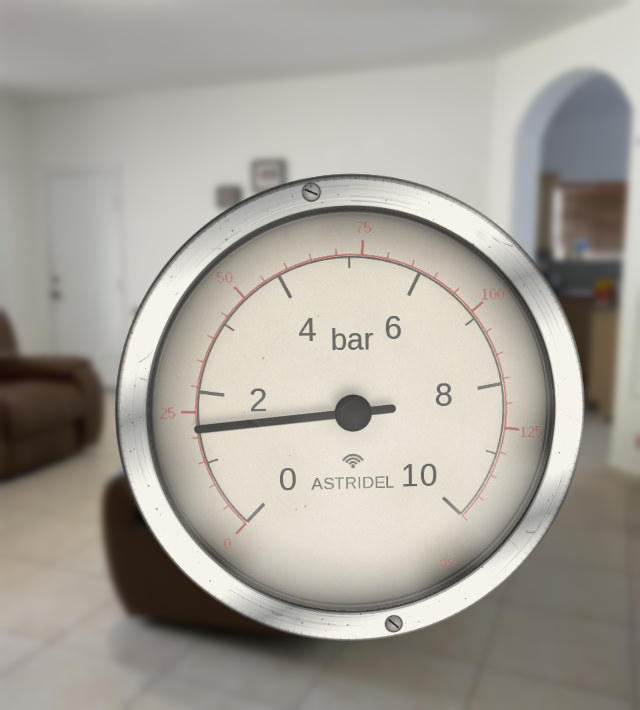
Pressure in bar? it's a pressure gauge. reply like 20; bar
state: 1.5; bar
